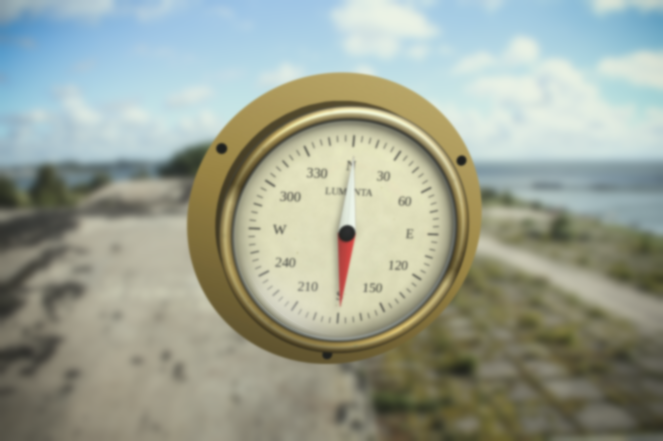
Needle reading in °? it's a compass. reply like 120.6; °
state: 180; °
